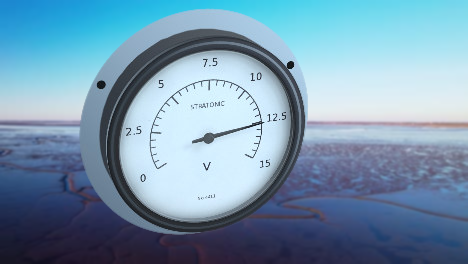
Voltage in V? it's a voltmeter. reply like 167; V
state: 12.5; V
